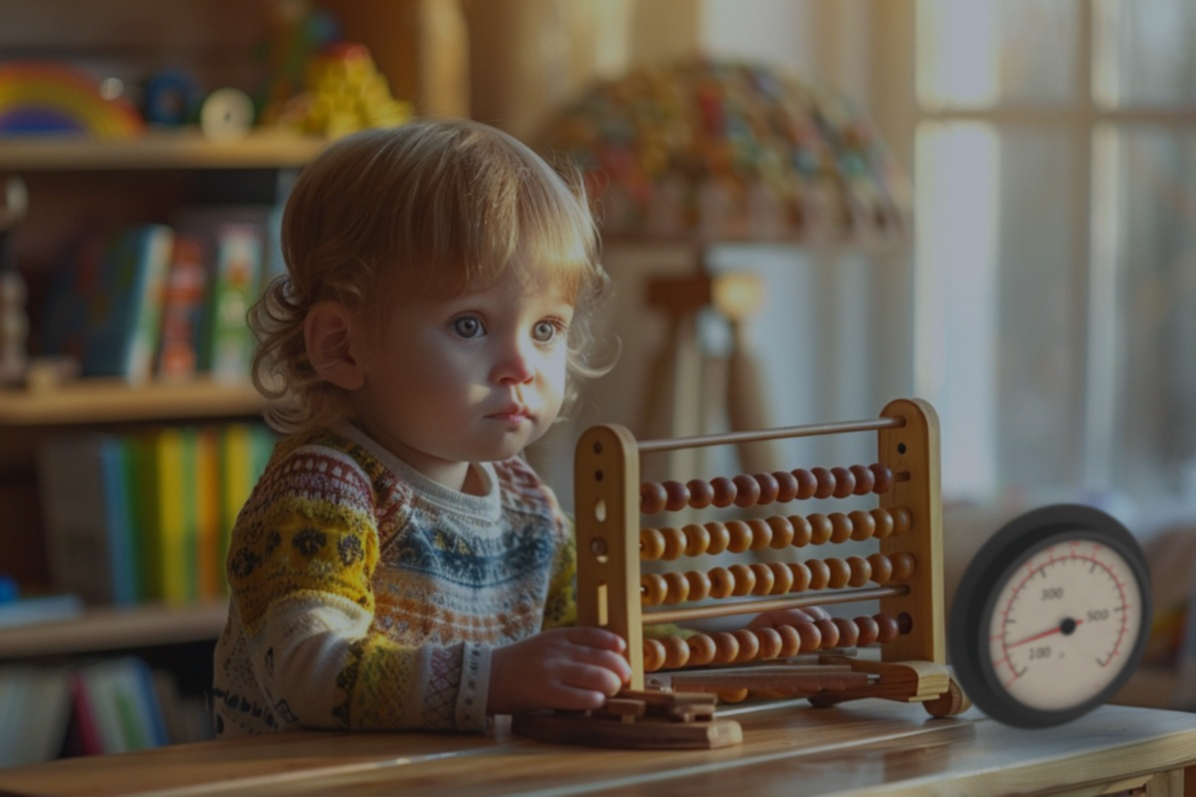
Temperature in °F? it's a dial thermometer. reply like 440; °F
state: 160; °F
